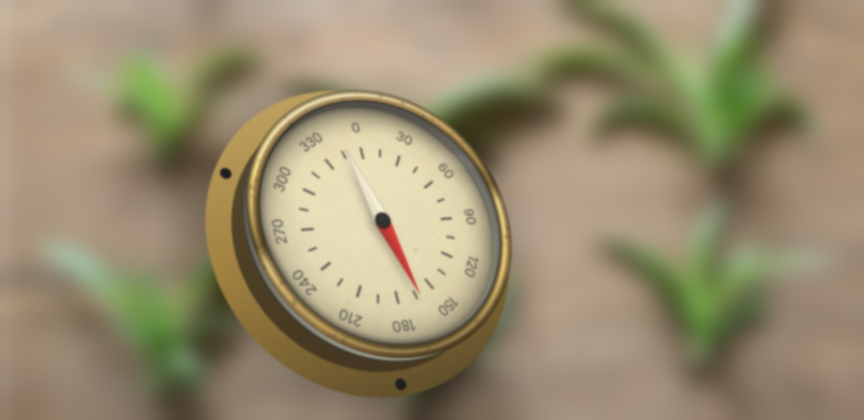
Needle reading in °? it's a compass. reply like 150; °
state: 165; °
